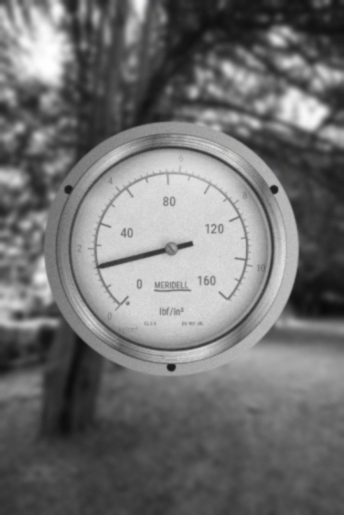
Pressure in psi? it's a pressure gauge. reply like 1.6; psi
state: 20; psi
